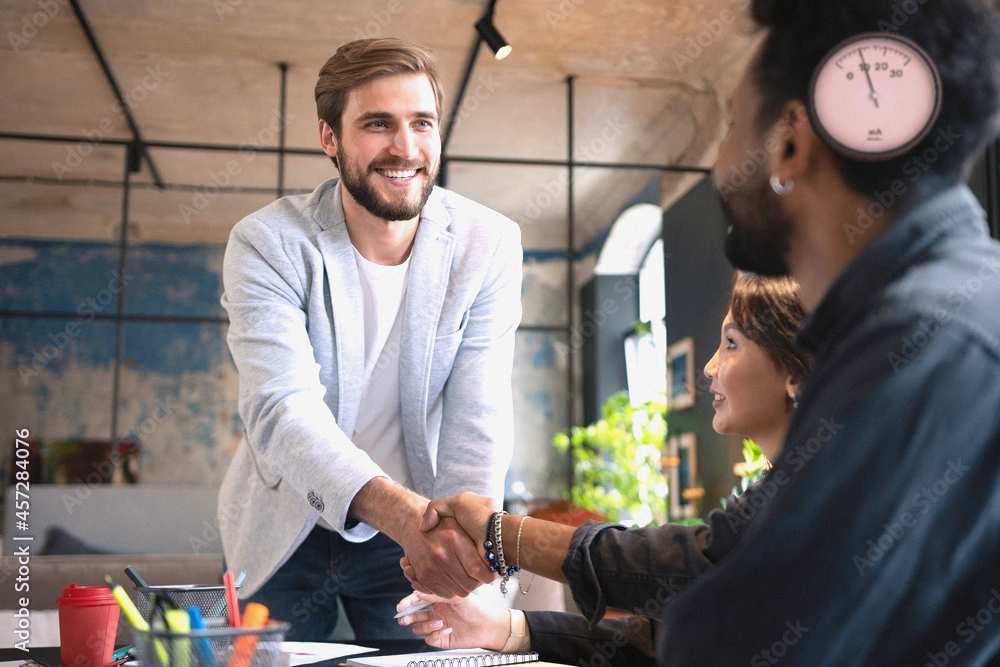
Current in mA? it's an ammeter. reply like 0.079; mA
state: 10; mA
